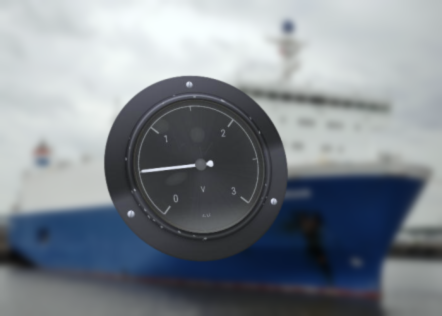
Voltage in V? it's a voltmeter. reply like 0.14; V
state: 0.5; V
